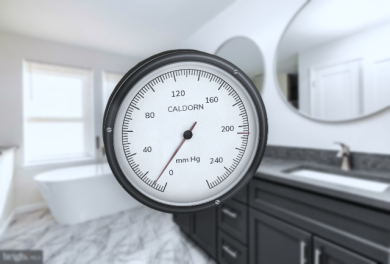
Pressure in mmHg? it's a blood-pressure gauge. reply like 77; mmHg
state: 10; mmHg
